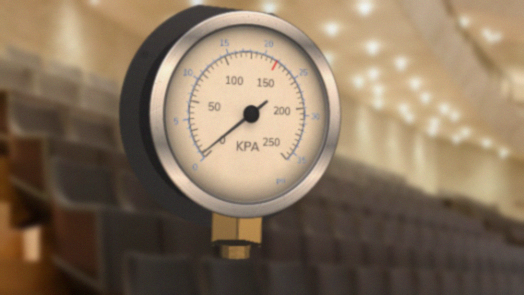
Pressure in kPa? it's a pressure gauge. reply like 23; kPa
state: 5; kPa
